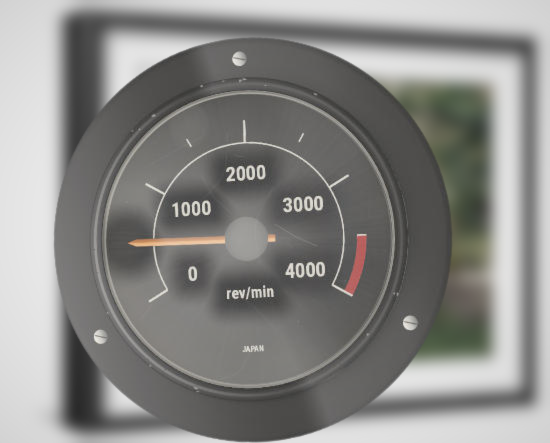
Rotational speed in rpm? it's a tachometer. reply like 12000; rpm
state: 500; rpm
